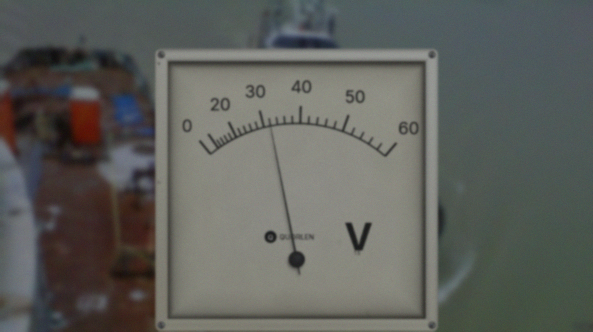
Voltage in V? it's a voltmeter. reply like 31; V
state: 32; V
